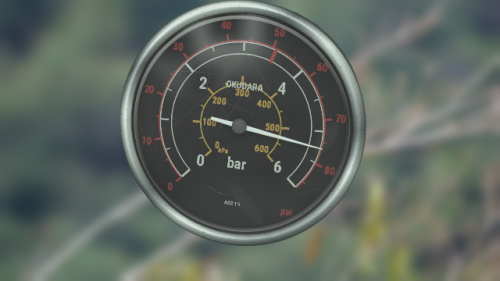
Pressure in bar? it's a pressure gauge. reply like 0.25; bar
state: 5.25; bar
